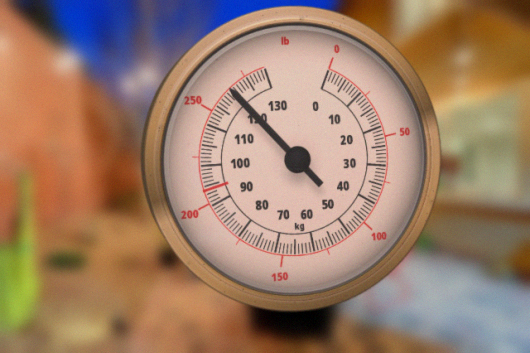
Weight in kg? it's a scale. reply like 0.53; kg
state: 120; kg
